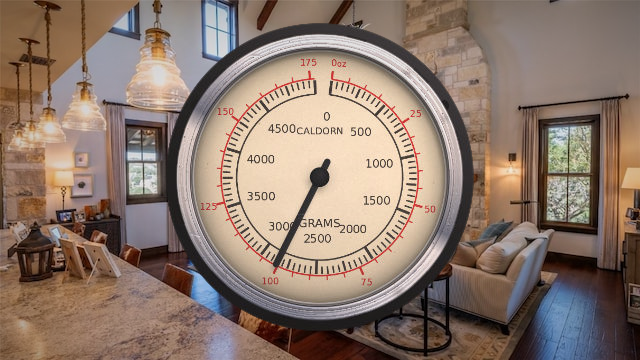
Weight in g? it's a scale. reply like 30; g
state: 2850; g
